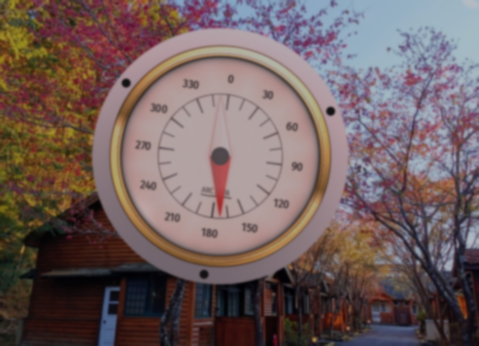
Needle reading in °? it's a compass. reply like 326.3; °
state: 172.5; °
